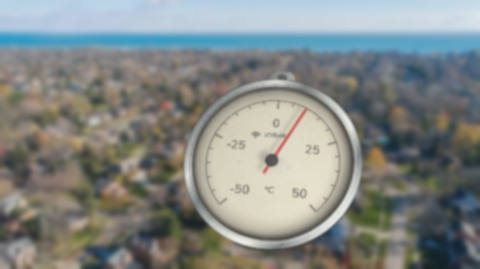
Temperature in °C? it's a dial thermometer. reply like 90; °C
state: 10; °C
